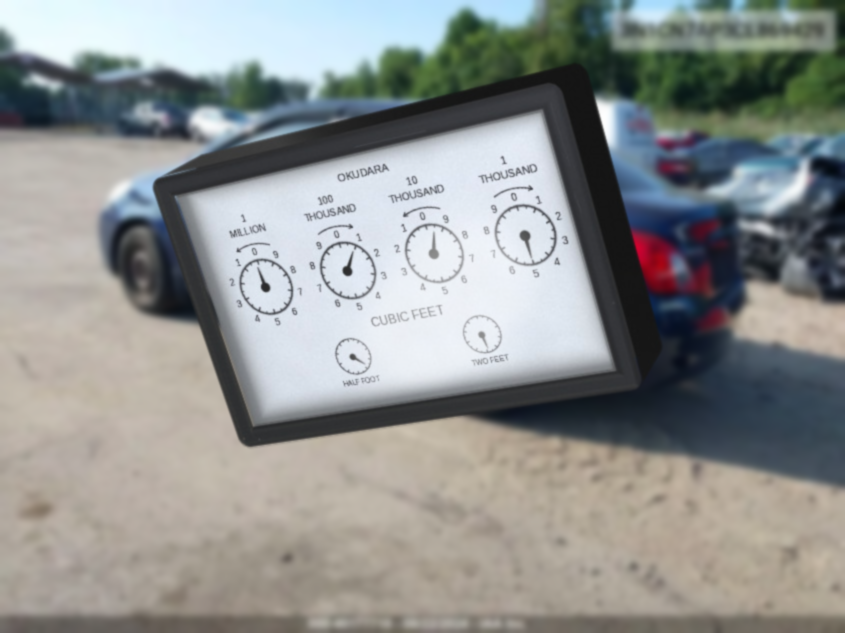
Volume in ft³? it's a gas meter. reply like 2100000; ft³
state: 9500; ft³
